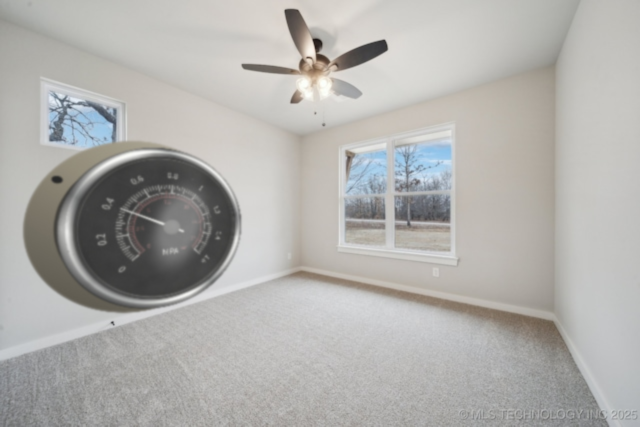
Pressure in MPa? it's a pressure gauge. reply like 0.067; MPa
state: 0.4; MPa
